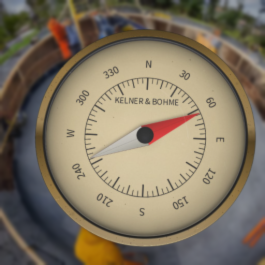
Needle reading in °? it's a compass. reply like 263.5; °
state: 65; °
